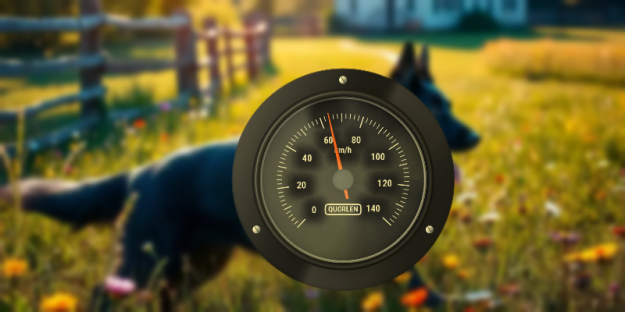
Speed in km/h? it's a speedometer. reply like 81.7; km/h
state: 64; km/h
